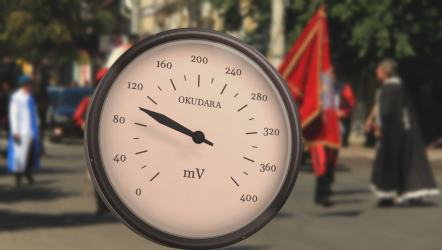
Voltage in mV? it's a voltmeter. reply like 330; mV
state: 100; mV
